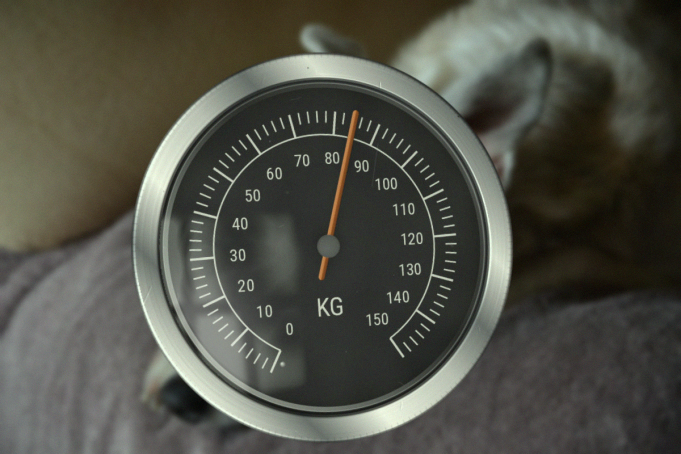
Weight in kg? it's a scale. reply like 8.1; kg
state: 84; kg
